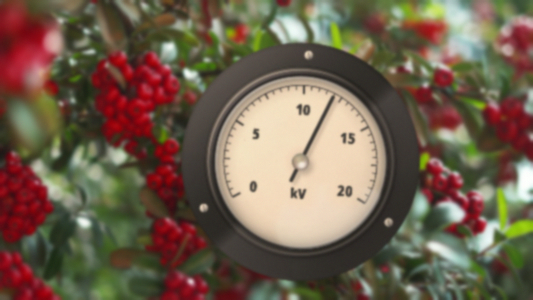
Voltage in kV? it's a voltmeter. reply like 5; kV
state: 12; kV
